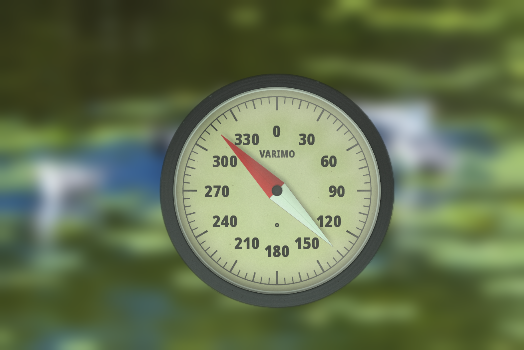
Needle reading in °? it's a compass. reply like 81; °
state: 315; °
